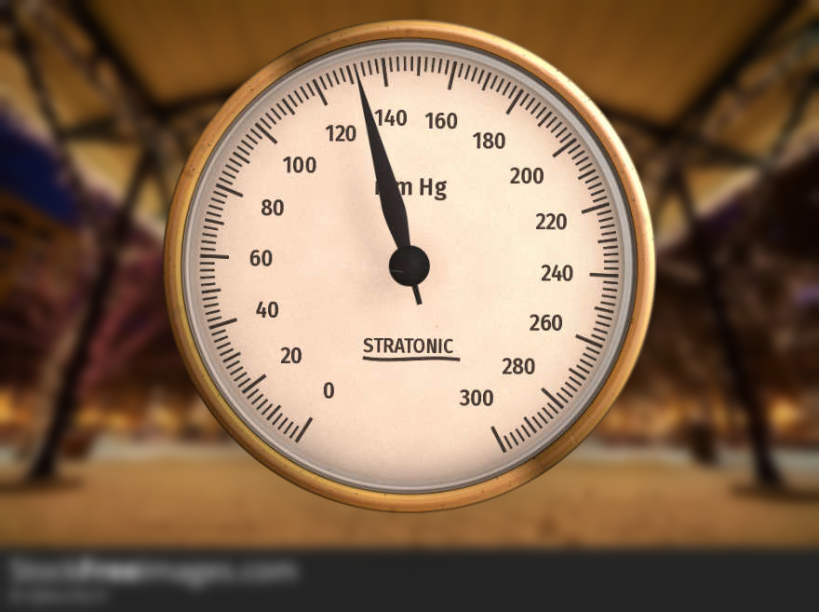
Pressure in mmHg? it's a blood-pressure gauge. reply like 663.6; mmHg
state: 132; mmHg
